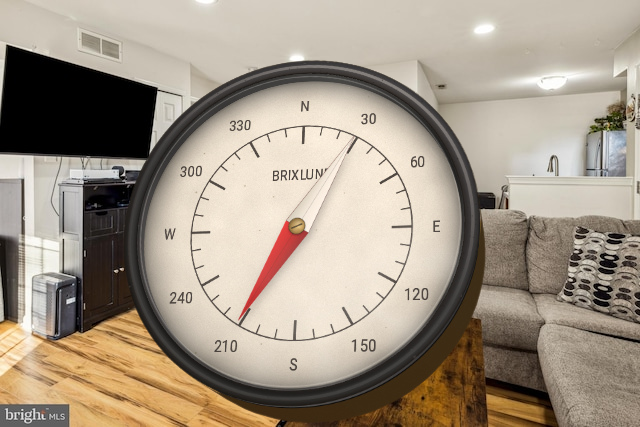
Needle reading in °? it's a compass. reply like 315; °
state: 210; °
